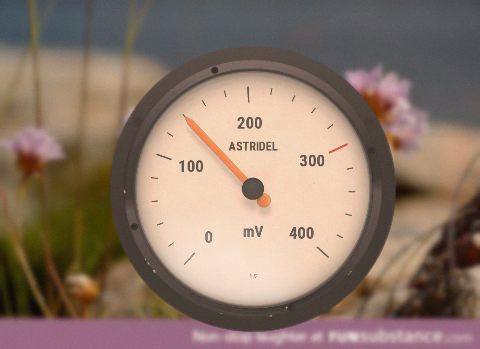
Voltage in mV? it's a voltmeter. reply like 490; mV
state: 140; mV
